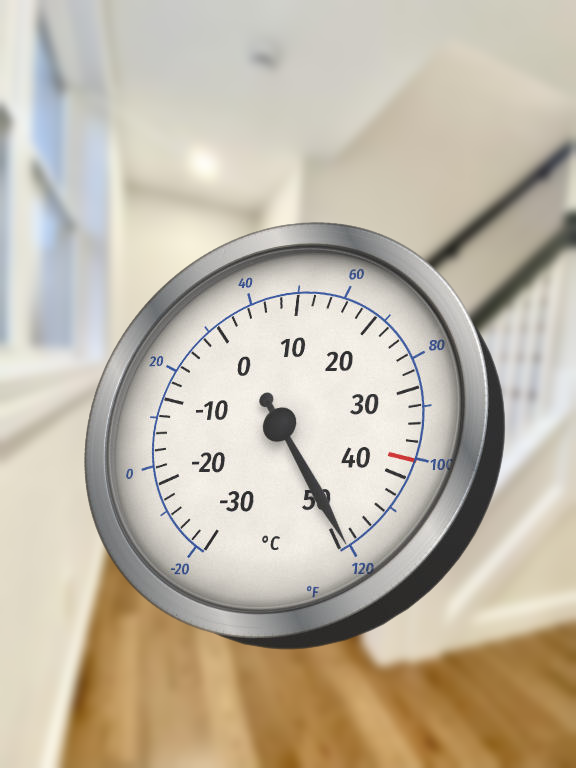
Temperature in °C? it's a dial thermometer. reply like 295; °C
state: 49; °C
